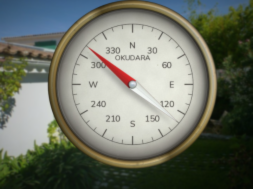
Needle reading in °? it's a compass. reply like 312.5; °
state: 310; °
